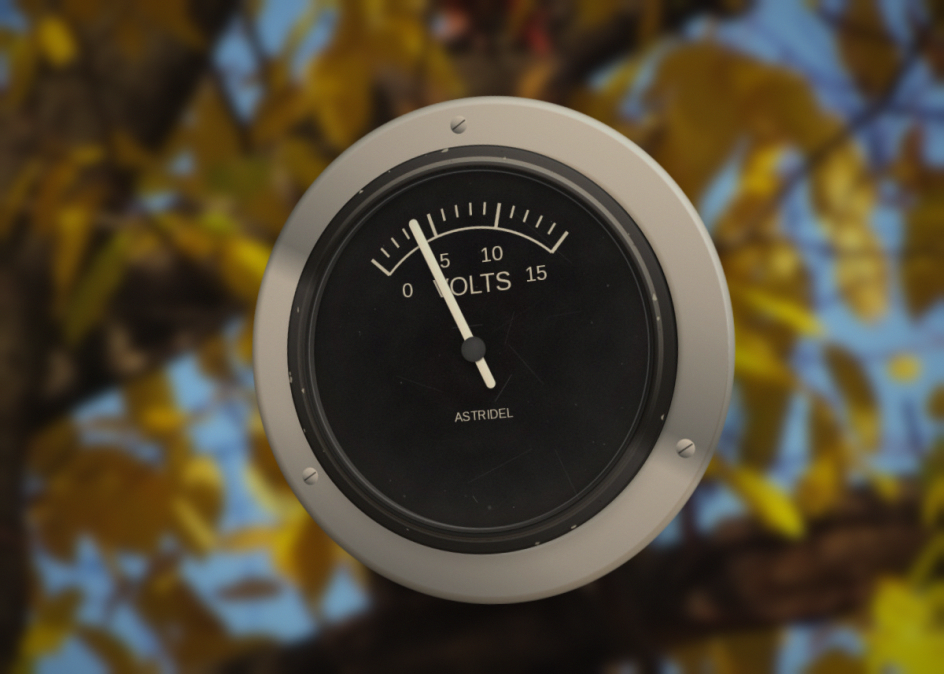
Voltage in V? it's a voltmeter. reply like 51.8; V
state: 4; V
